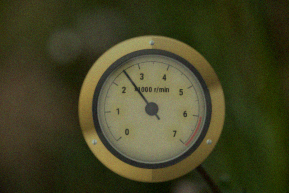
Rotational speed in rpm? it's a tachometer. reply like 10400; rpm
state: 2500; rpm
